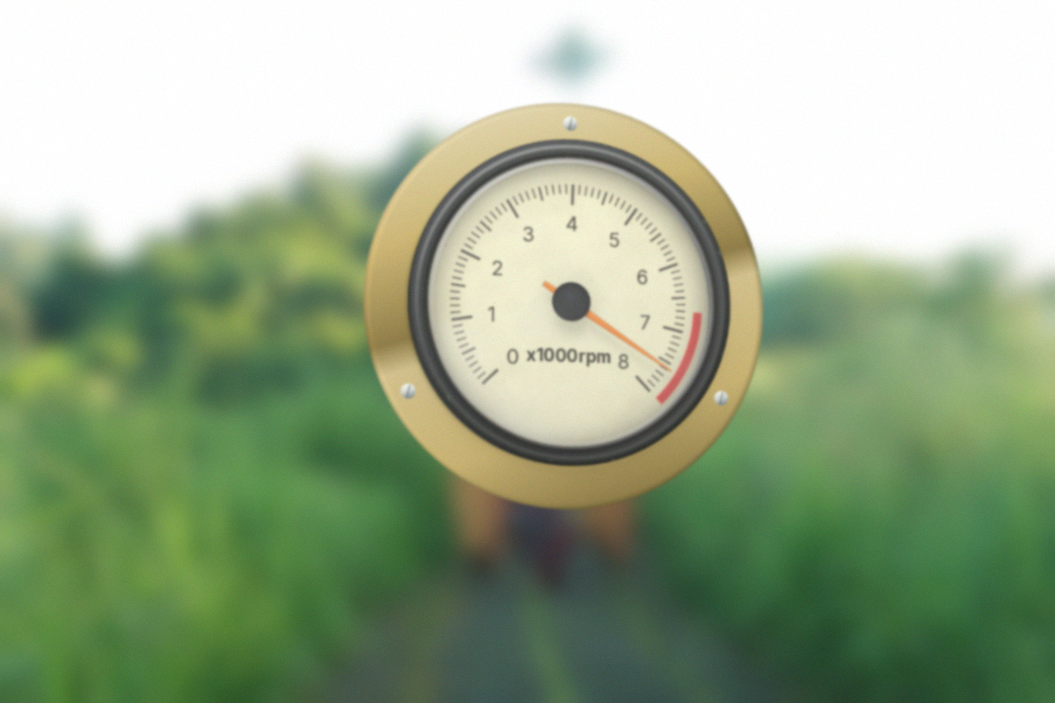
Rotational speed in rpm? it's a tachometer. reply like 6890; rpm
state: 7600; rpm
